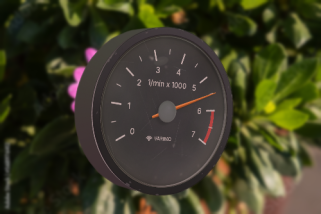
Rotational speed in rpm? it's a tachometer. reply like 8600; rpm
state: 5500; rpm
